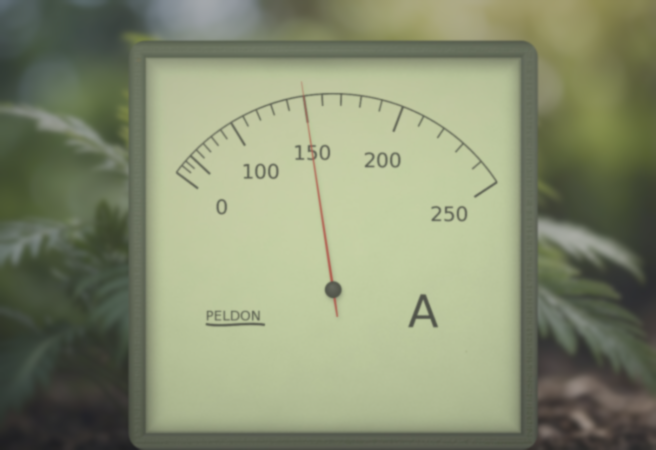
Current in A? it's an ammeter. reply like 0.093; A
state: 150; A
